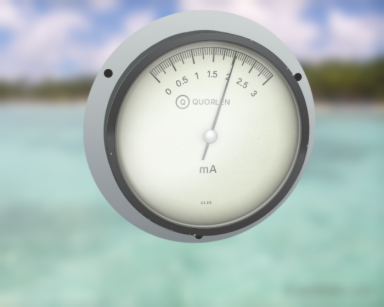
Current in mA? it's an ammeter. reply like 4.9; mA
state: 2; mA
